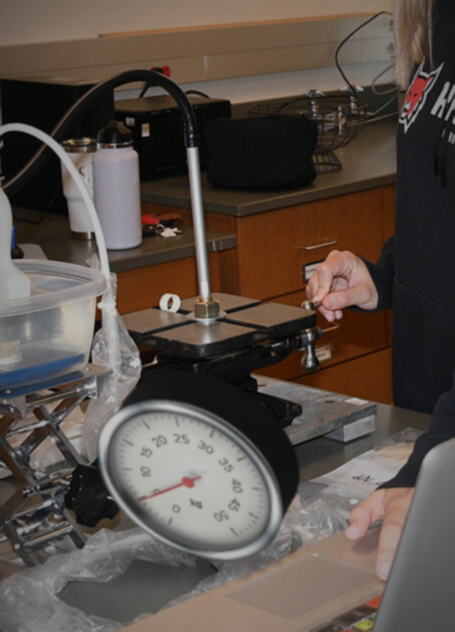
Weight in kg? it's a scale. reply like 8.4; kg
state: 5; kg
